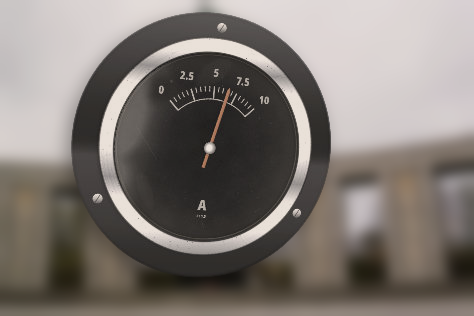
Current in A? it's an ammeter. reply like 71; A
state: 6.5; A
